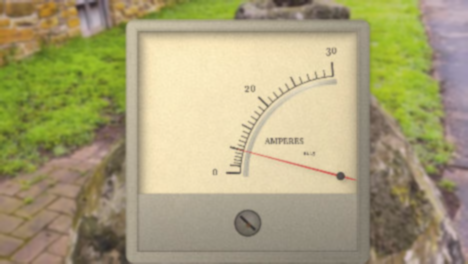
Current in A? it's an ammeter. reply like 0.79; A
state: 10; A
